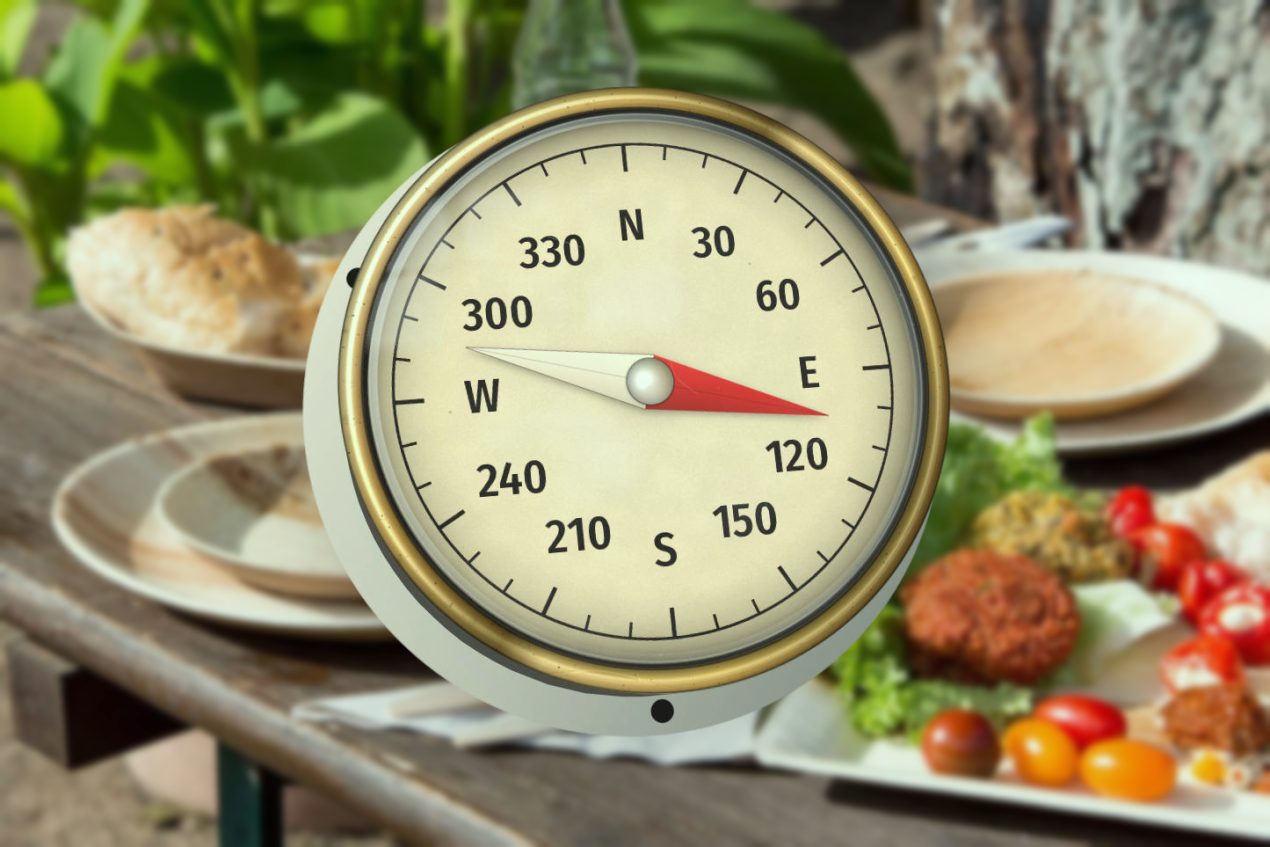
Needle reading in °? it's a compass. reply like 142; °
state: 105; °
